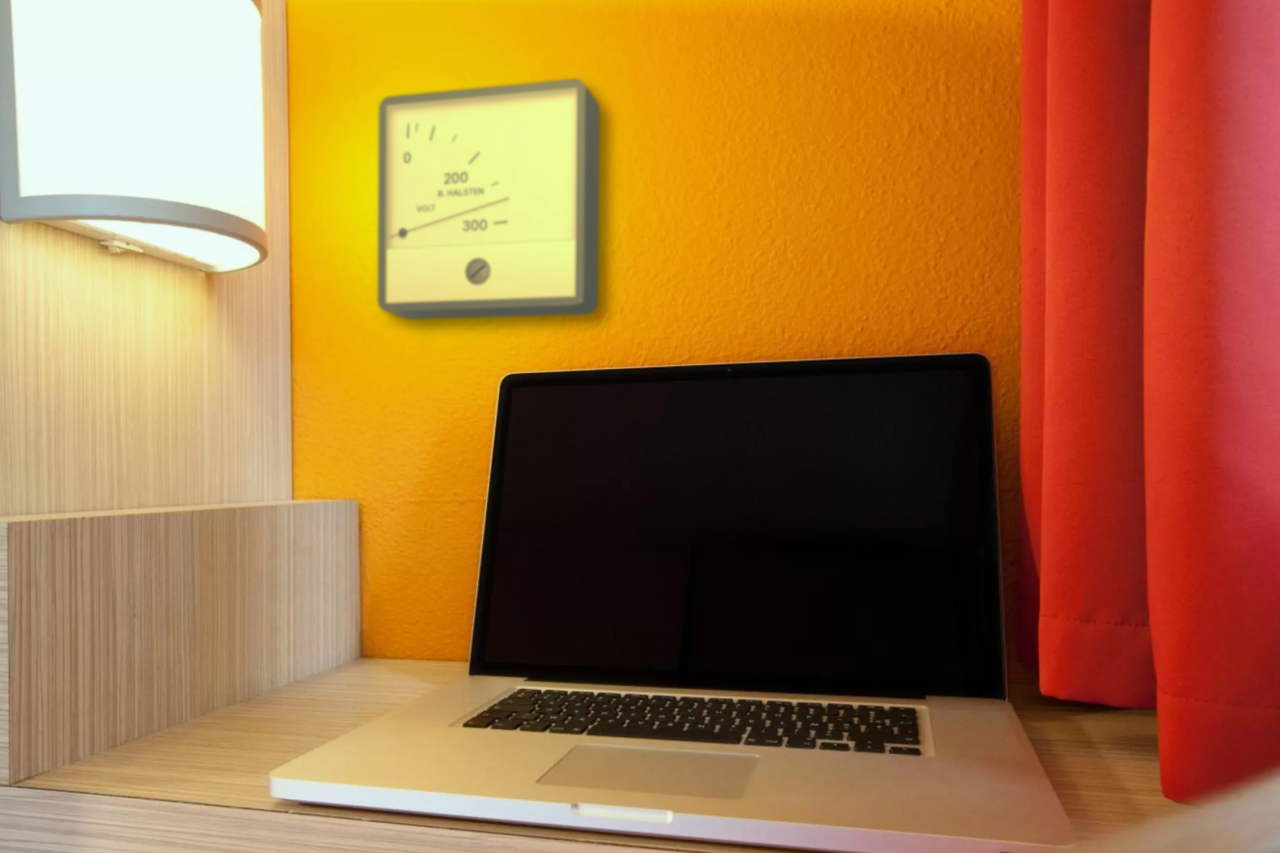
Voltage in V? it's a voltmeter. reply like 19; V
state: 275; V
